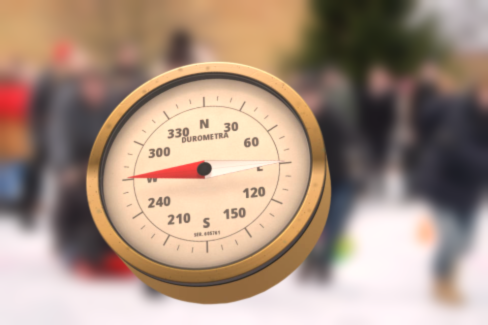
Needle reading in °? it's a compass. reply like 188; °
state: 270; °
